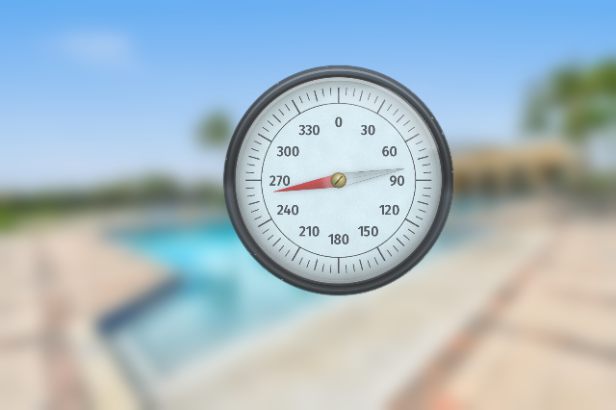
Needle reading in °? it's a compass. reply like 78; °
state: 260; °
